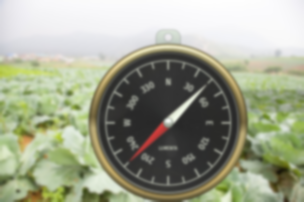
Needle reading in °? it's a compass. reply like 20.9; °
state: 225; °
